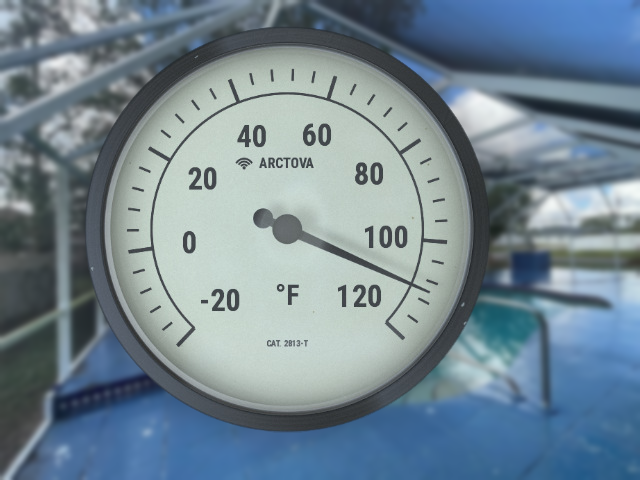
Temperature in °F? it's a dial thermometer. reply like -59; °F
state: 110; °F
